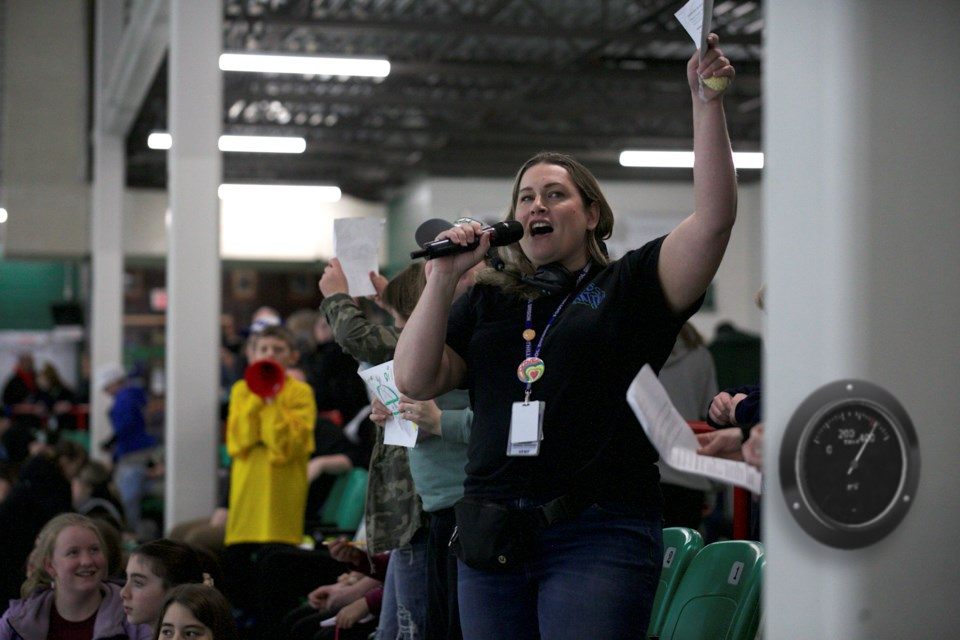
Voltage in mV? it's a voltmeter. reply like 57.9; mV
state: 400; mV
